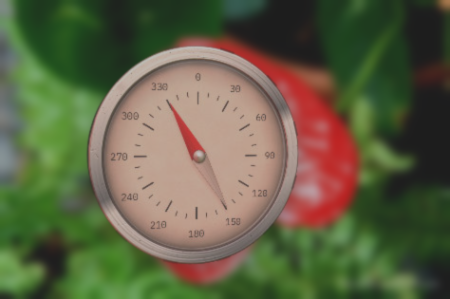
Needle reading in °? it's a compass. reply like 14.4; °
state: 330; °
